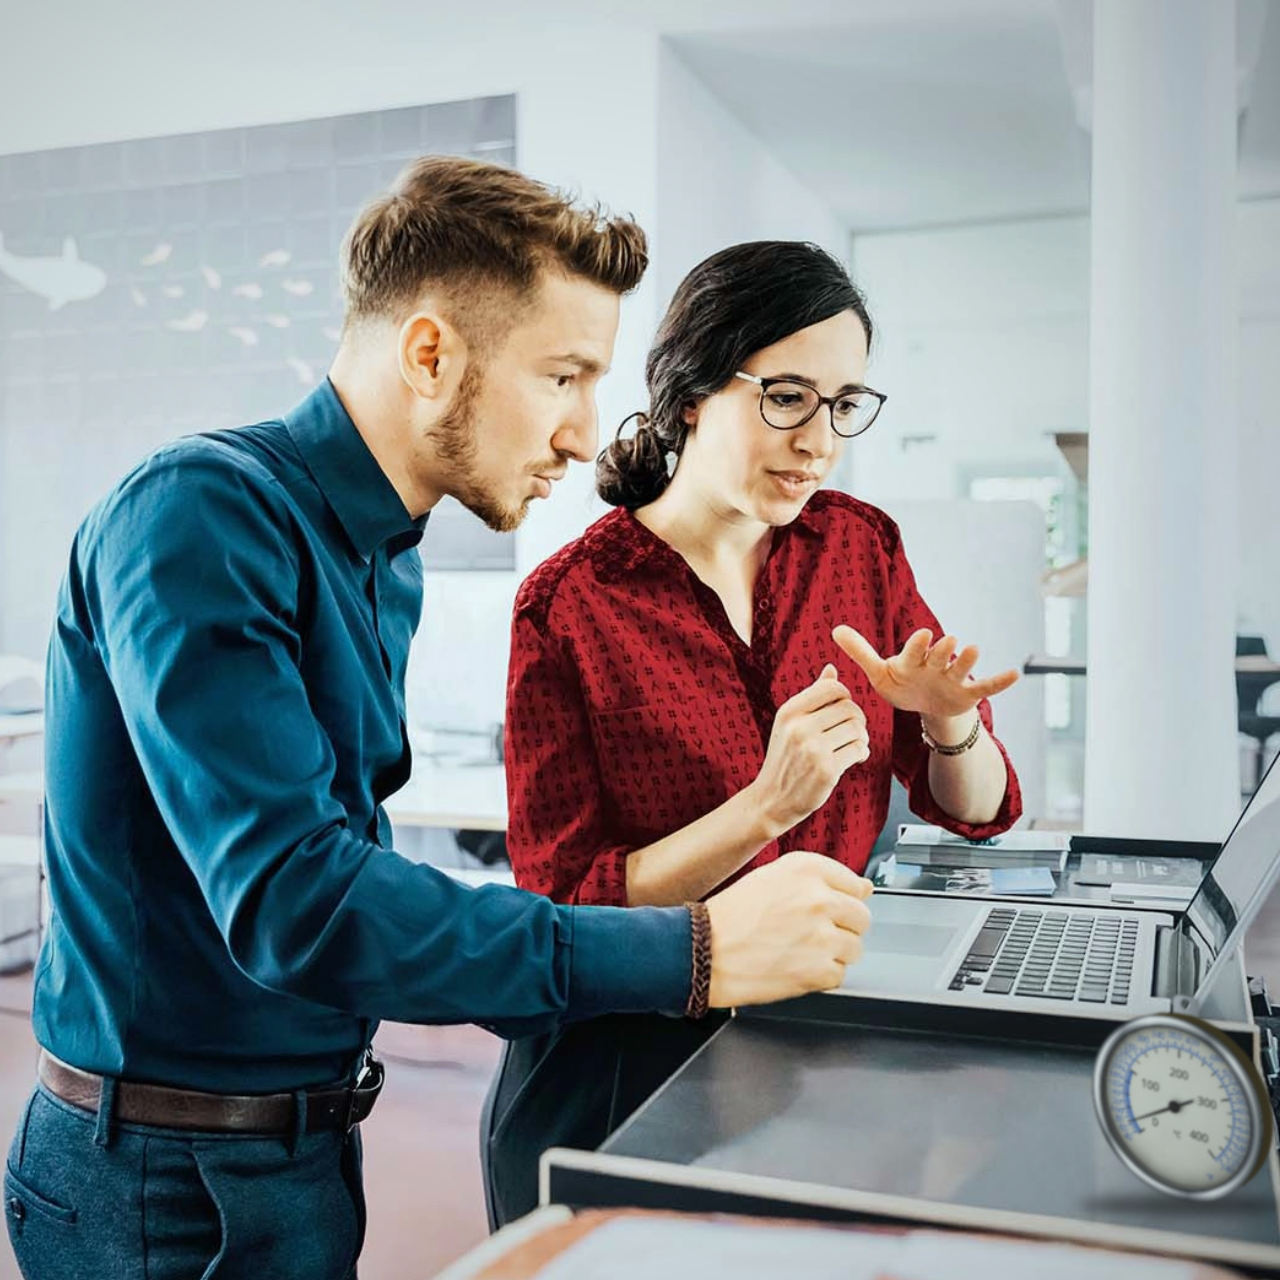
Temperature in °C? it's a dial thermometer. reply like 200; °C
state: 20; °C
